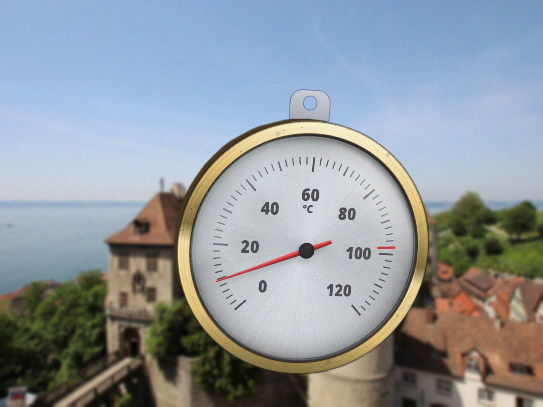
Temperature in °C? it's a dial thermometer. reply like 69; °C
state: 10; °C
